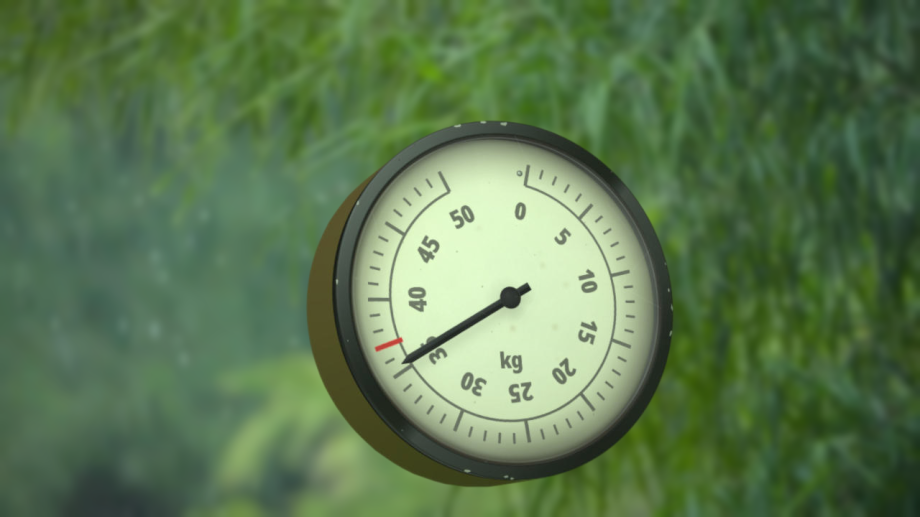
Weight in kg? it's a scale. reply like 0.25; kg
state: 35.5; kg
